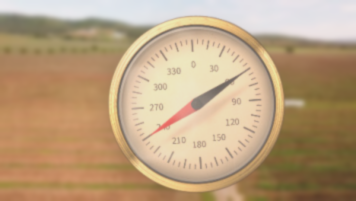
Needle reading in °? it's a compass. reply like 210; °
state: 240; °
